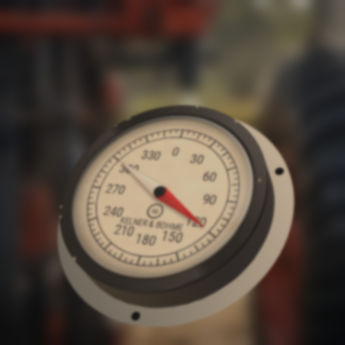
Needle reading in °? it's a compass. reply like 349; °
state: 120; °
